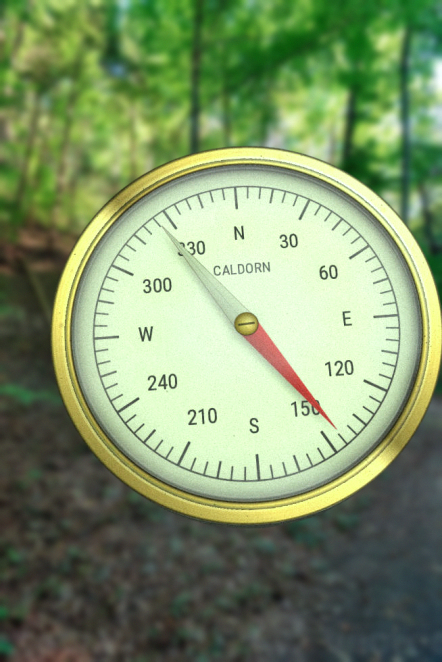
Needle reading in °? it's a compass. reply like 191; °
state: 145; °
